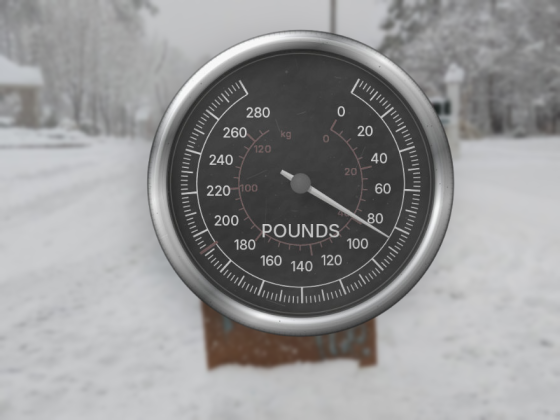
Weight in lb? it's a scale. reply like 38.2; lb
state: 86; lb
